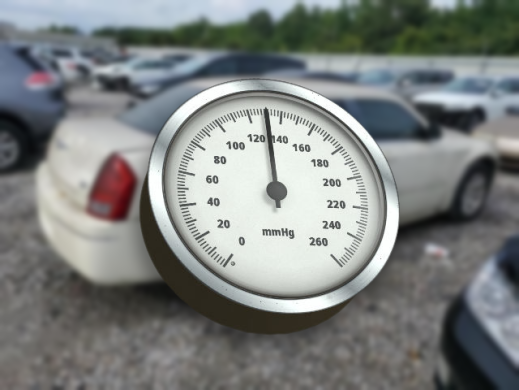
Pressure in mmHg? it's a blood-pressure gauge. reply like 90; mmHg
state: 130; mmHg
